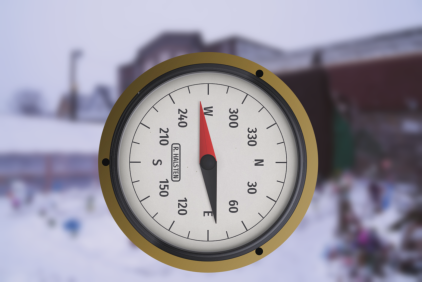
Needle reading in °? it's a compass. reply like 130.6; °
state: 262.5; °
